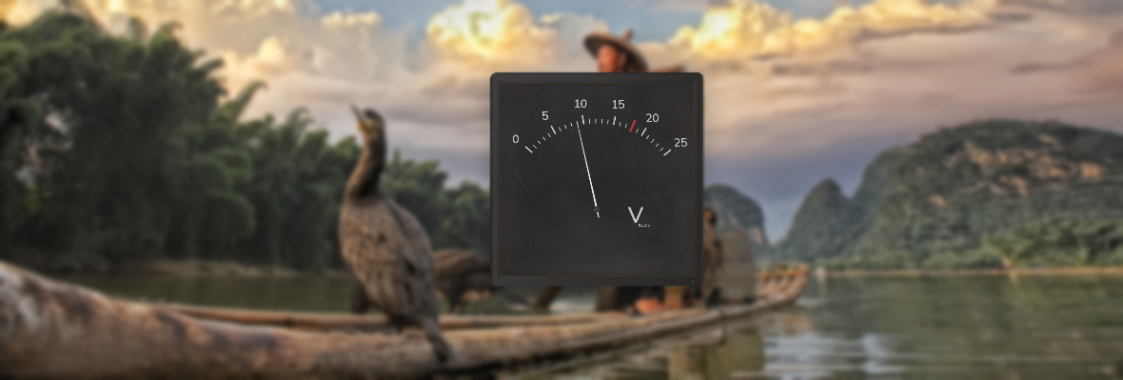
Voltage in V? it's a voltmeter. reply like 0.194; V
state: 9; V
